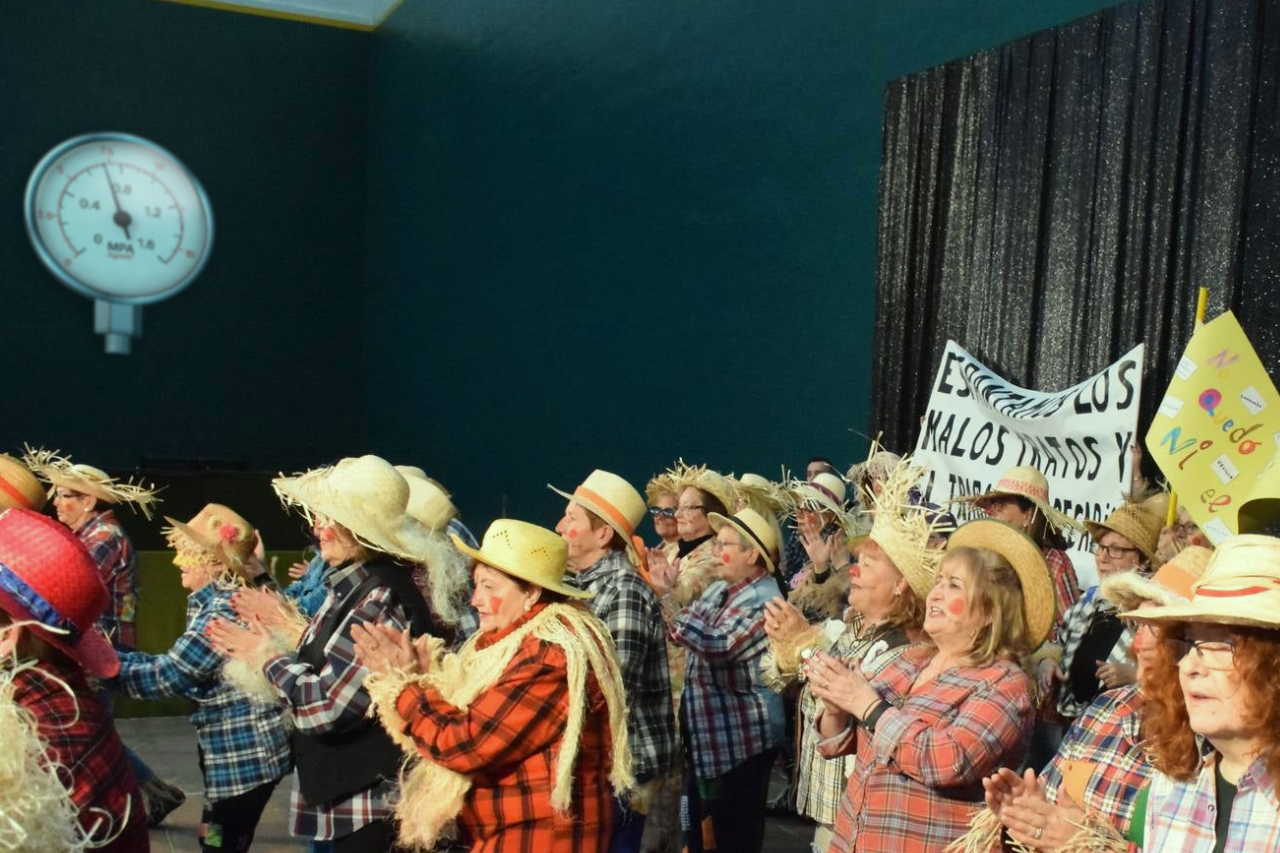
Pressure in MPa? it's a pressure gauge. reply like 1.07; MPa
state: 0.7; MPa
